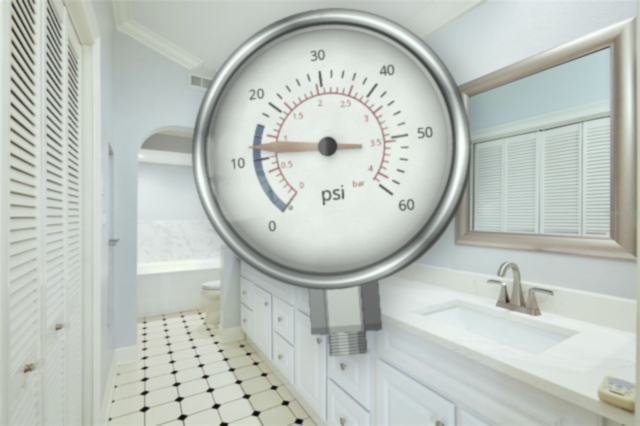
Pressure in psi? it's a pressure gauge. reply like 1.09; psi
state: 12; psi
